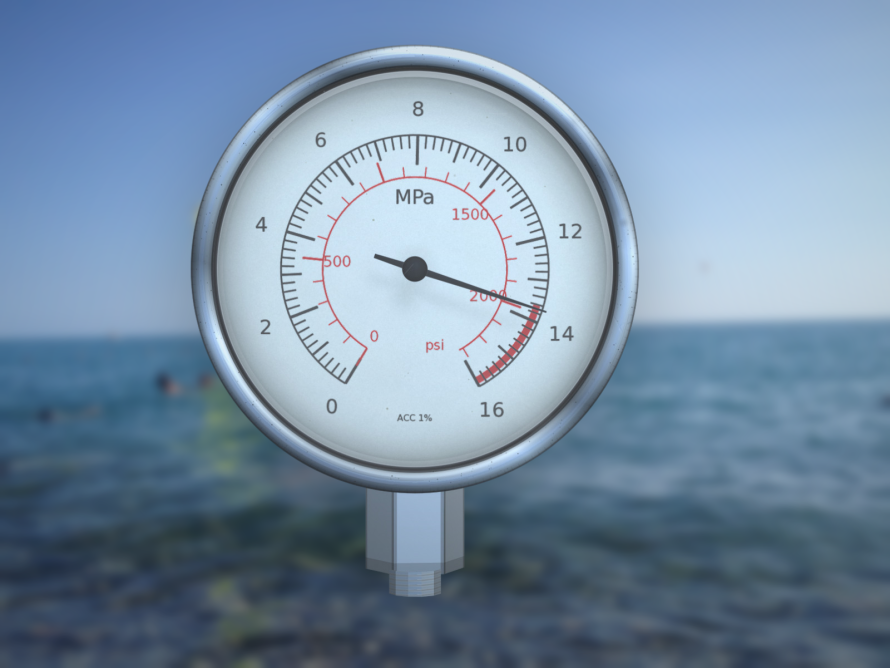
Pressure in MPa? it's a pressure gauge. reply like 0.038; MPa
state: 13.7; MPa
